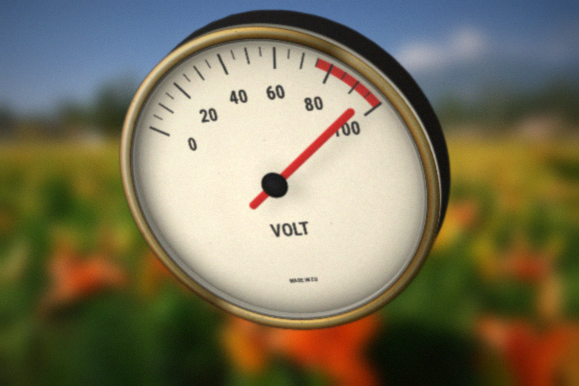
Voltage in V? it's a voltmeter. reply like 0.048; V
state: 95; V
